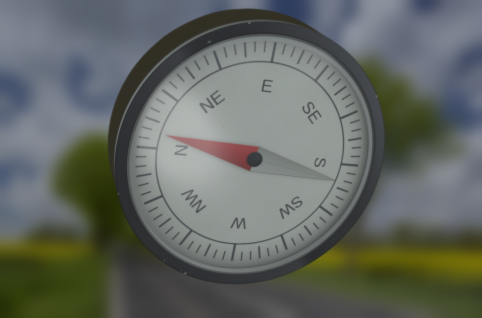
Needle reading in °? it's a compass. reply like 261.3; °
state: 10; °
